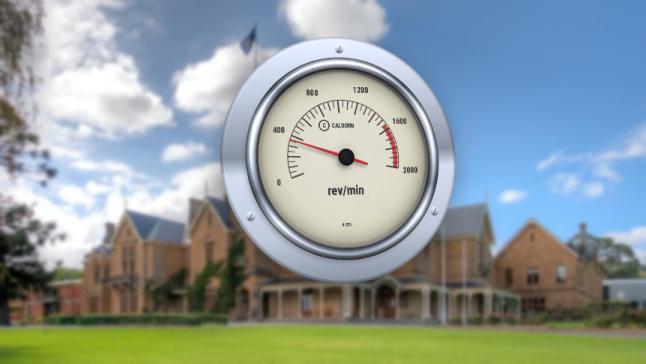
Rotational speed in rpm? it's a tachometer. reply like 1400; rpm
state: 350; rpm
